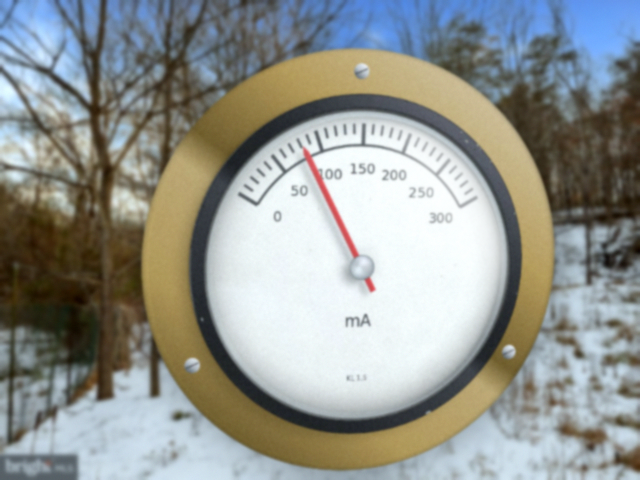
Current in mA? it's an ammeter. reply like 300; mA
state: 80; mA
